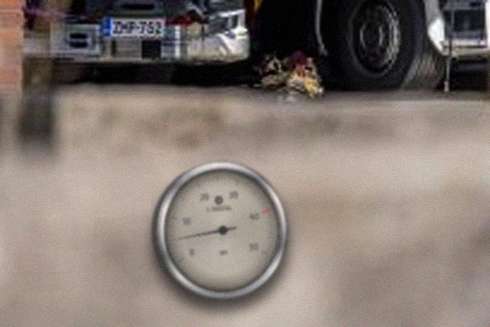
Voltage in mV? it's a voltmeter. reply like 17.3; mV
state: 5; mV
